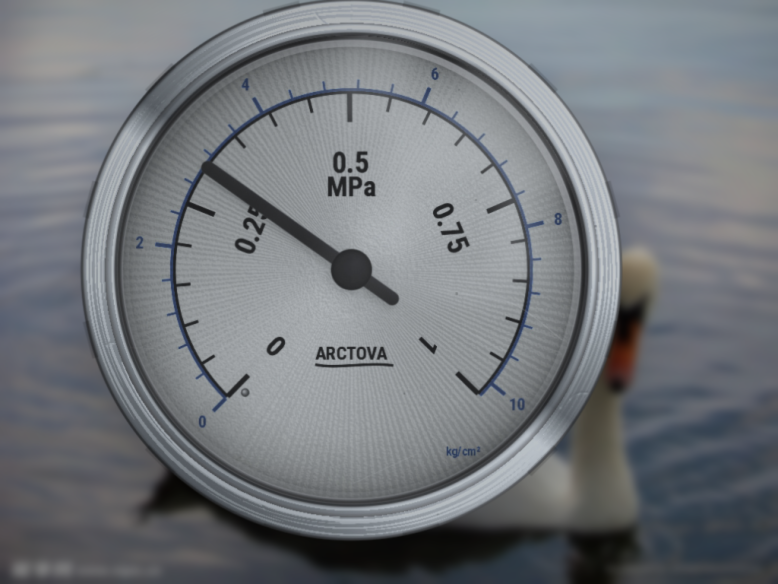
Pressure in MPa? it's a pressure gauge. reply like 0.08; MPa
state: 0.3; MPa
